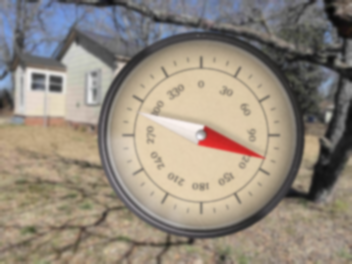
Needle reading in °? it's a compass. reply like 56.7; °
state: 110; °
